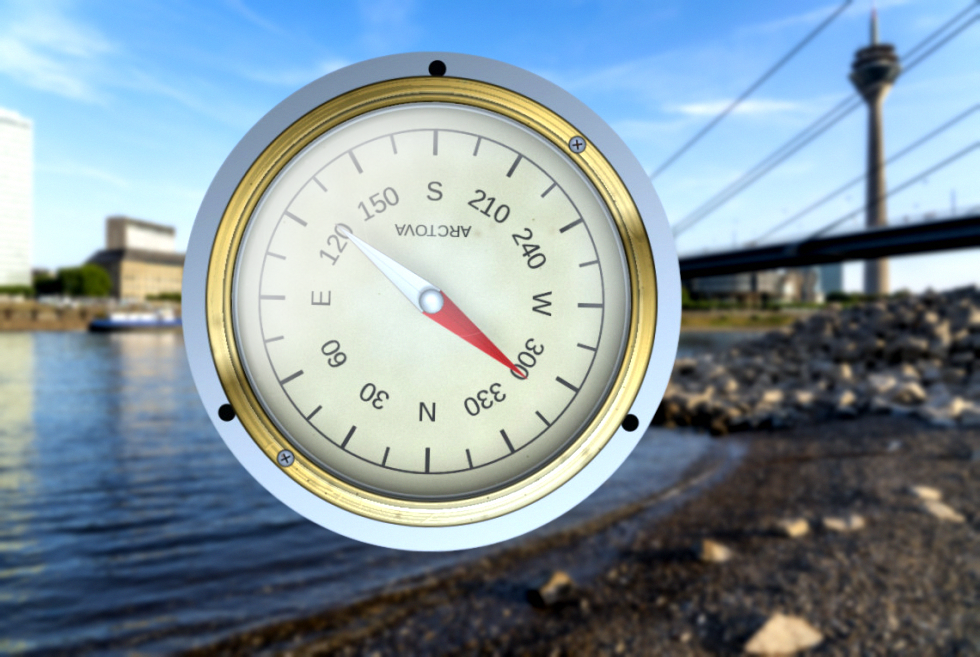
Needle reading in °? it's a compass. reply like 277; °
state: 307.5; °
